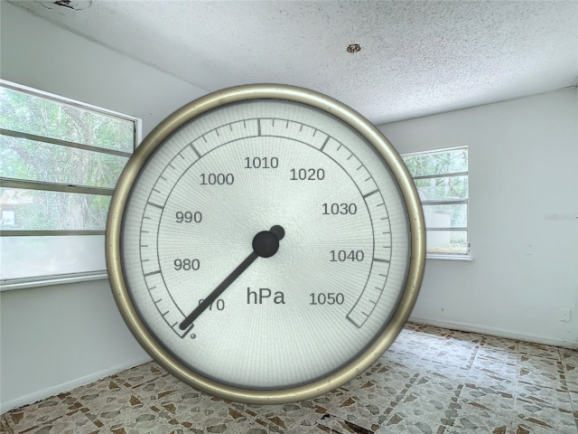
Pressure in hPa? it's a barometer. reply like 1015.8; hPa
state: 971; hPa
